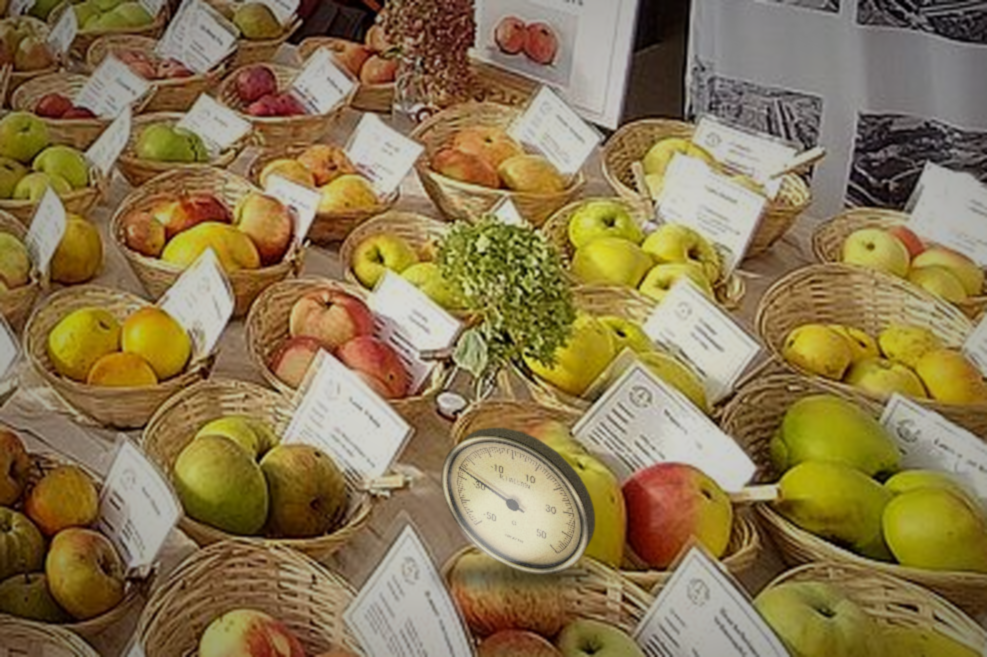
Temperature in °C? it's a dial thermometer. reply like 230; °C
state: -25; °C
